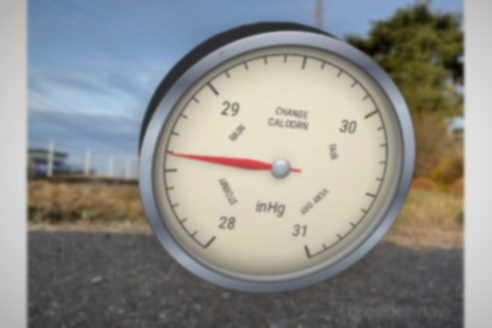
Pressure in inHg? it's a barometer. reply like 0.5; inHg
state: 28.6; inHg
